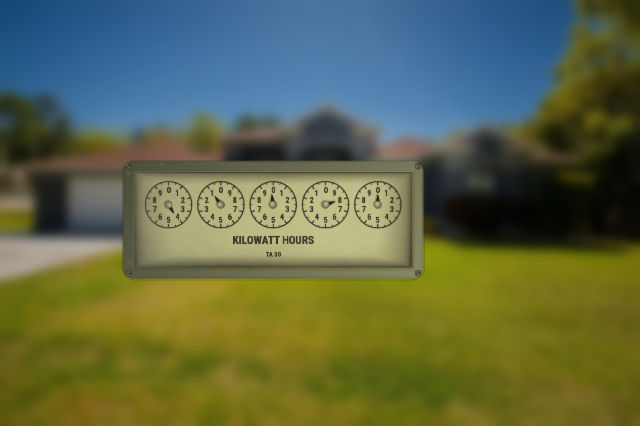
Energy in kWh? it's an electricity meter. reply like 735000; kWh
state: 40980; kWh
